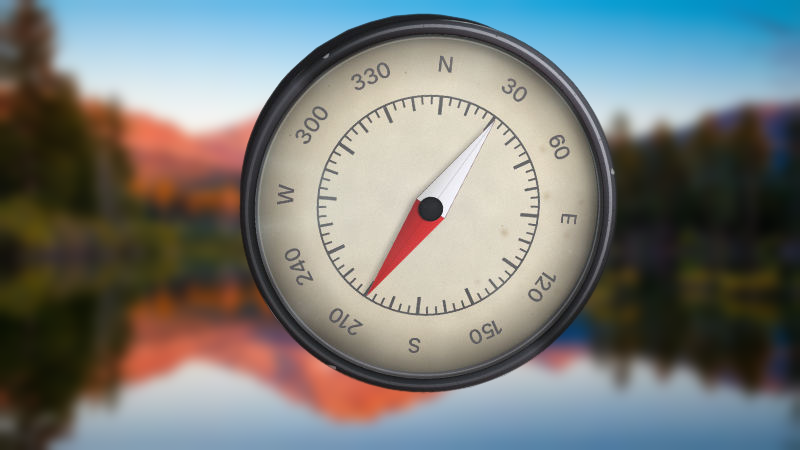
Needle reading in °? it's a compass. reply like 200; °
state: 210; °
